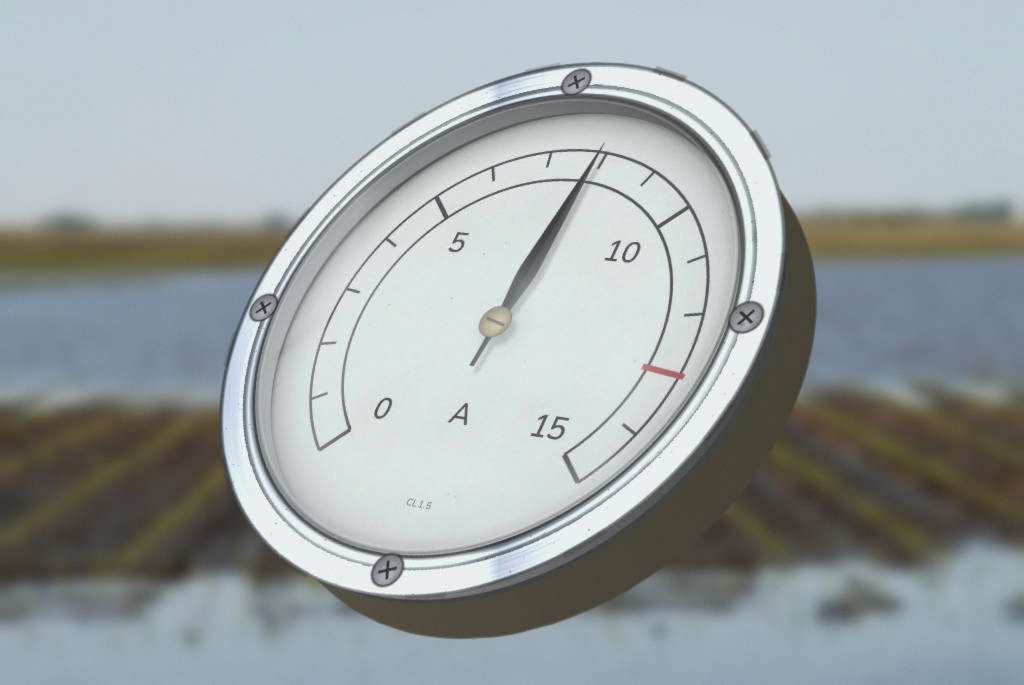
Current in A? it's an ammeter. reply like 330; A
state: 8; A
